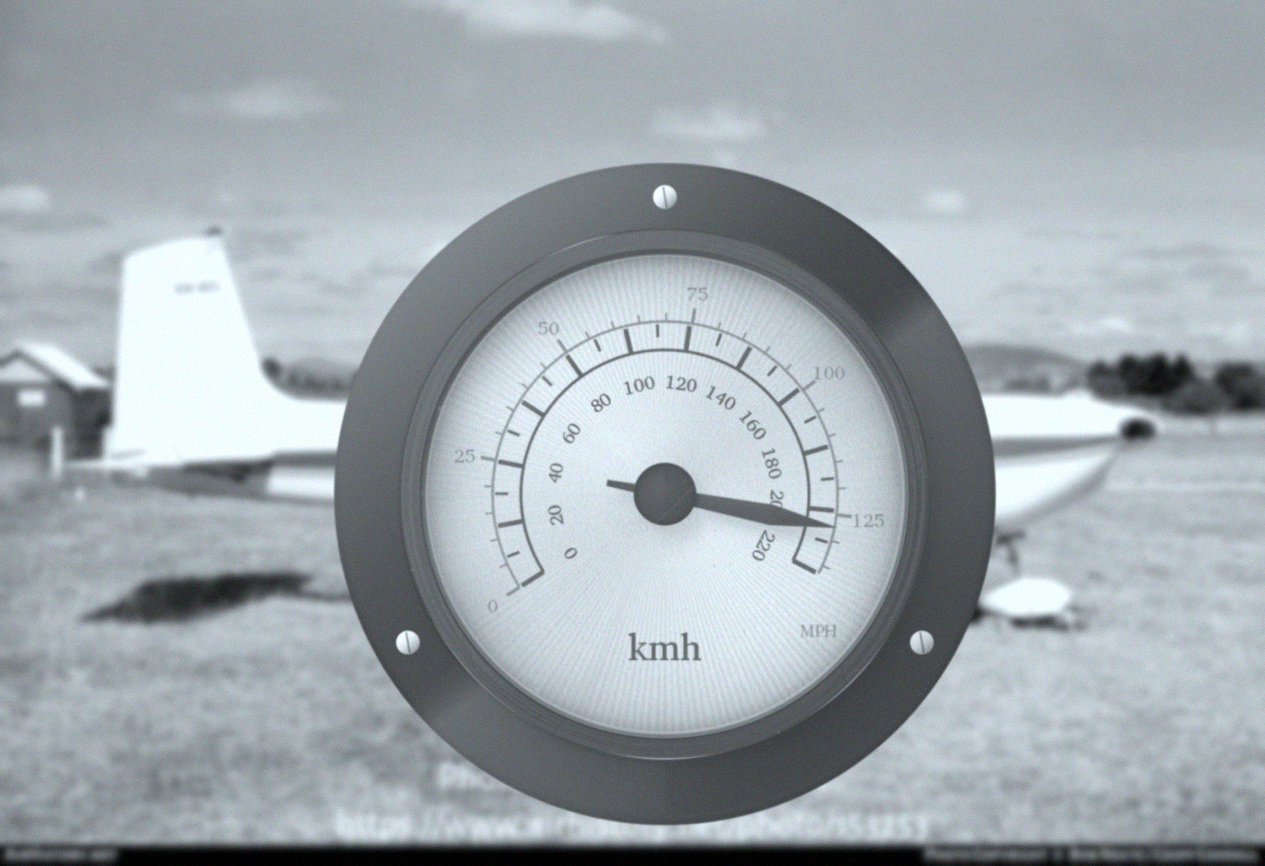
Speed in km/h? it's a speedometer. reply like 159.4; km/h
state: 205; km/h
